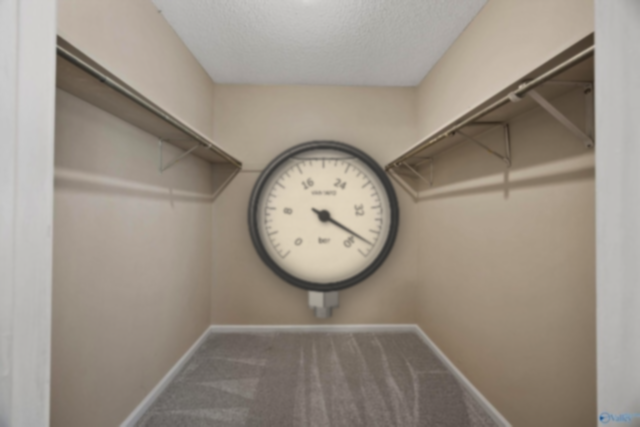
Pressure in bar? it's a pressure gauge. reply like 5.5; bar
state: 38; bar
